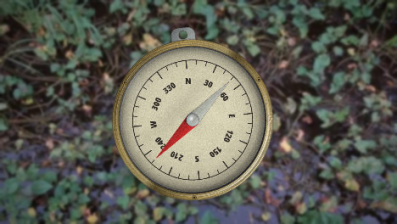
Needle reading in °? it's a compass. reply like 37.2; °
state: 230; °
